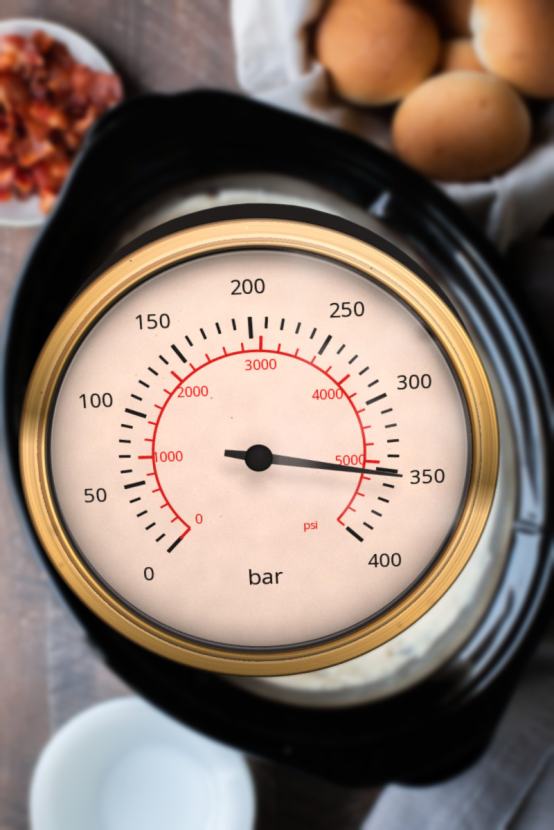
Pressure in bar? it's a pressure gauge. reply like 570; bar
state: 350; bar
